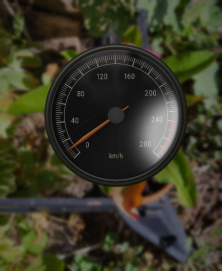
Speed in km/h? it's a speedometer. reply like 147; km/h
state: 10; km/h
